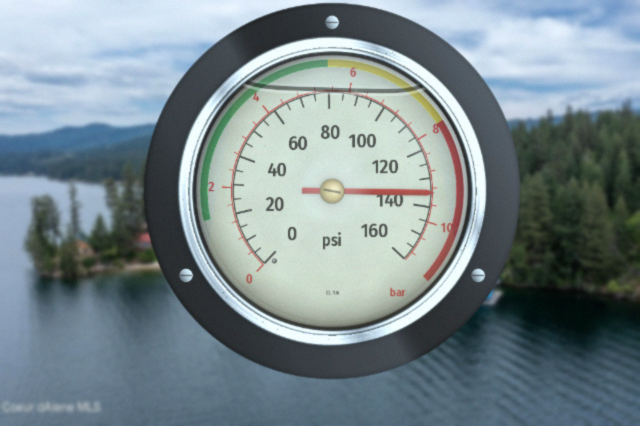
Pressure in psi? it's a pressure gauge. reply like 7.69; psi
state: 135; psi
